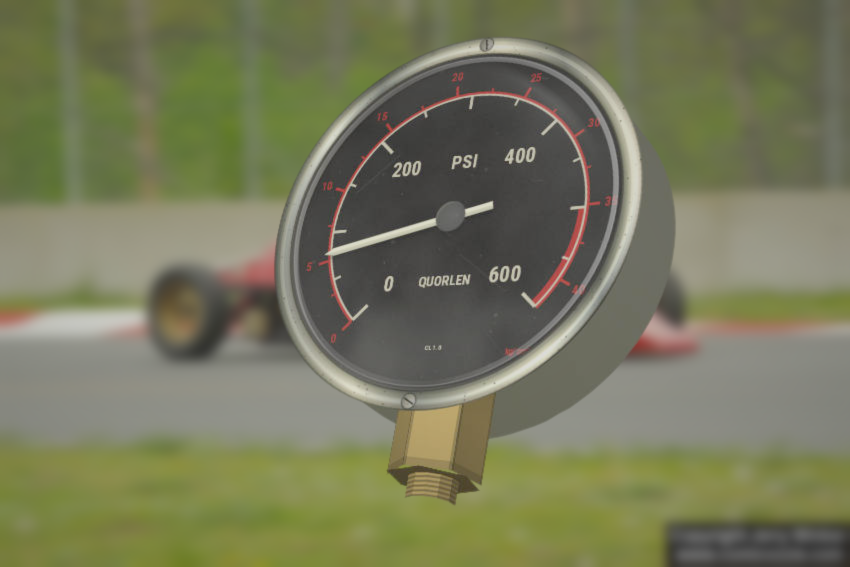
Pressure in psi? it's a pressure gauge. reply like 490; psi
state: 75; psi
